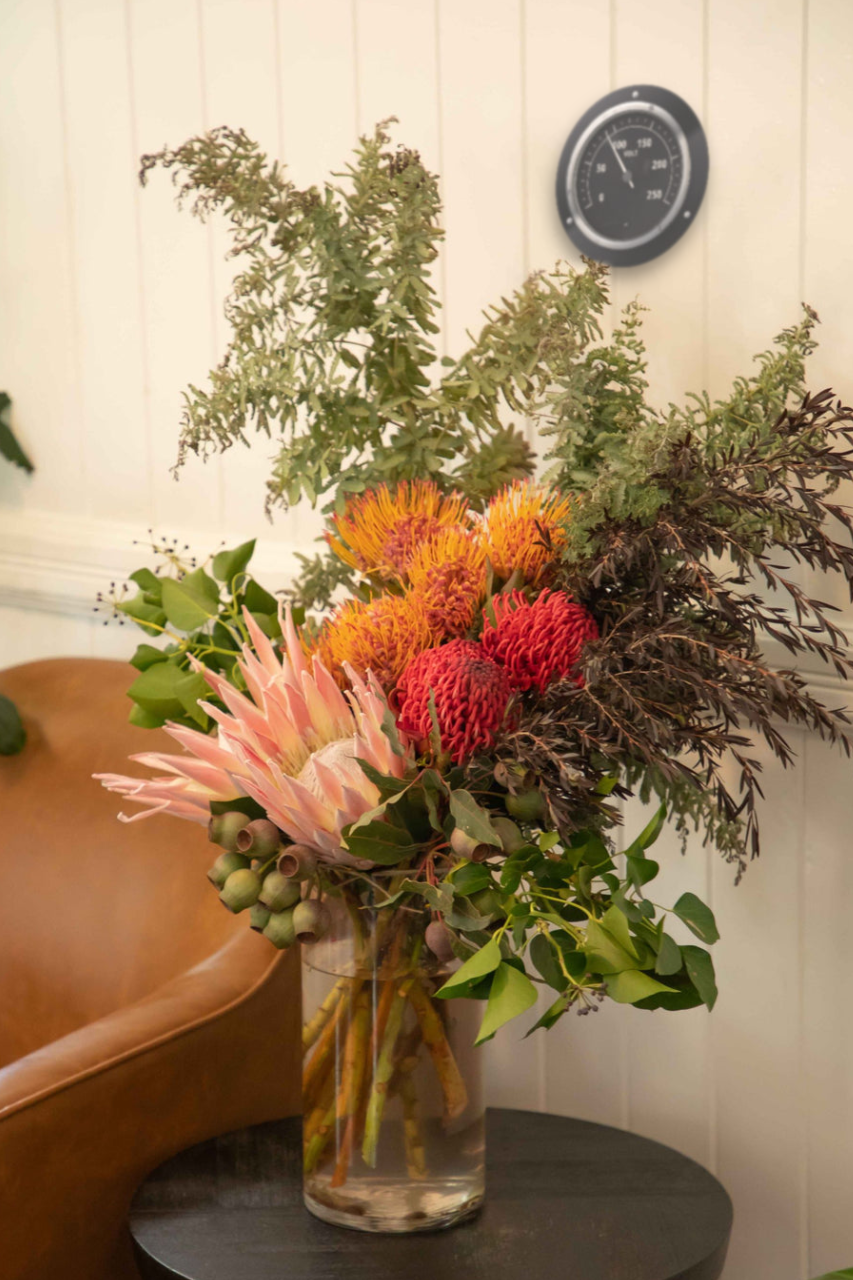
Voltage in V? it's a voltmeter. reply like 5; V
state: 90; V
